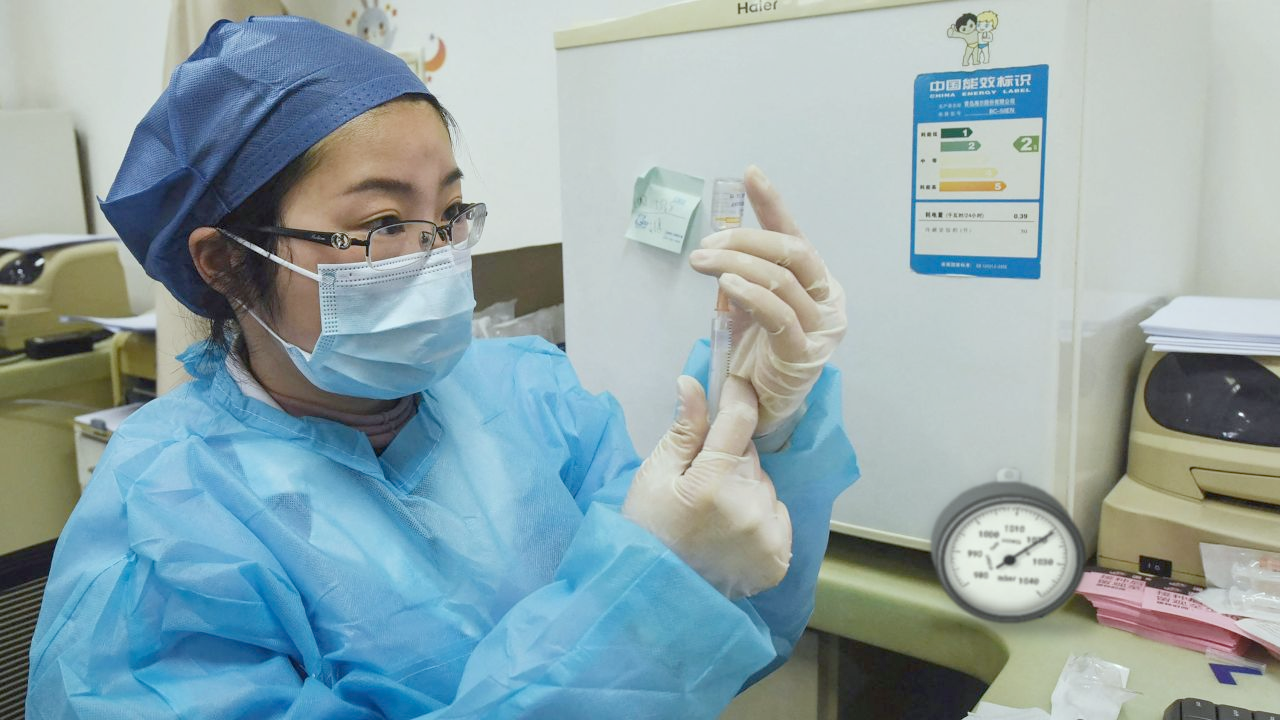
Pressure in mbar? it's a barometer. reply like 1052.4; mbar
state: 1020; mbar
